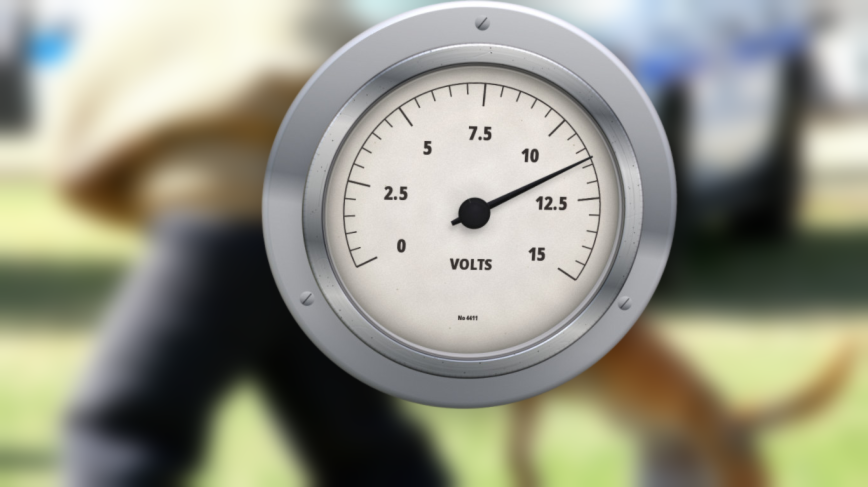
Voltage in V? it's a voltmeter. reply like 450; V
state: 11.25; V
